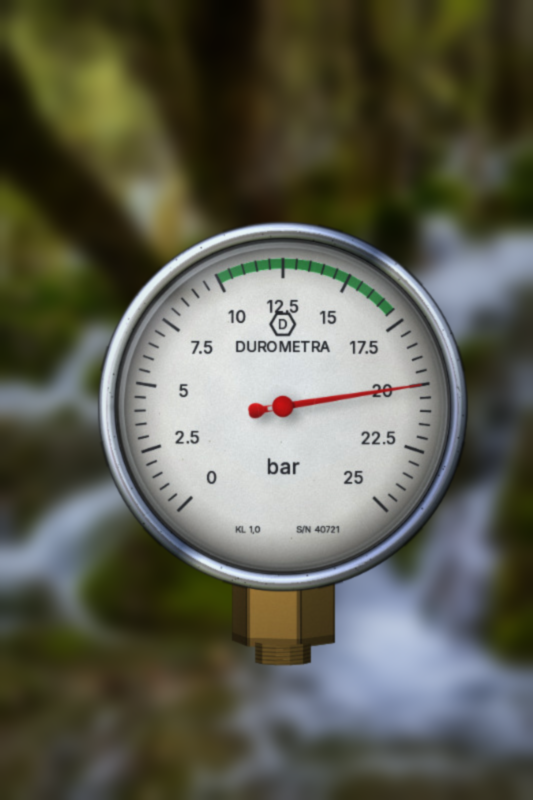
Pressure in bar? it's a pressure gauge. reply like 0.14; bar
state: 20; bar
